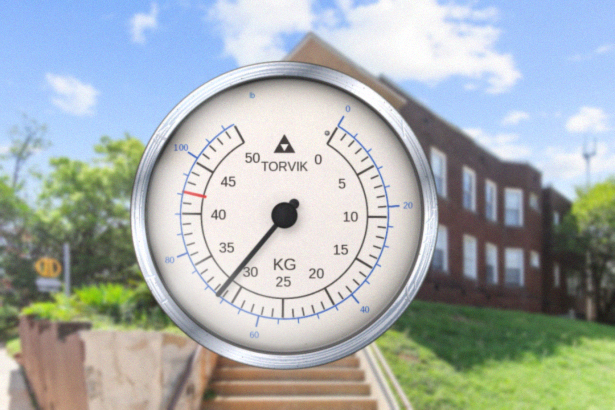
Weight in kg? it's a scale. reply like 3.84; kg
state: 31.5; kg
